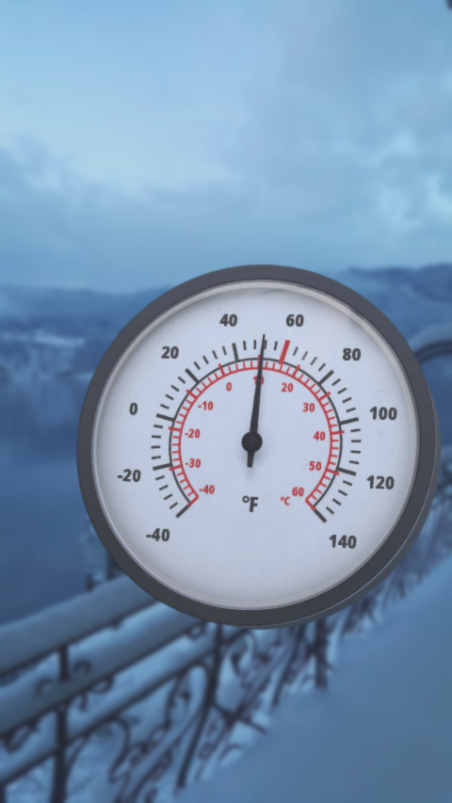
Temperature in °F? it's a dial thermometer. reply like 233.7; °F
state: 52; °F
